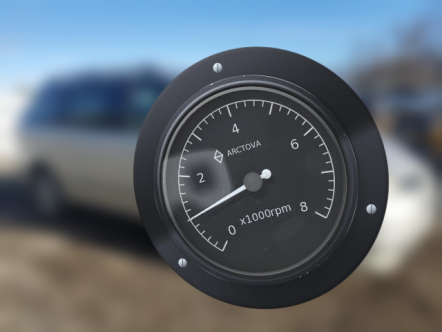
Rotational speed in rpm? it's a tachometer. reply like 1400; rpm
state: 1000; rpm
